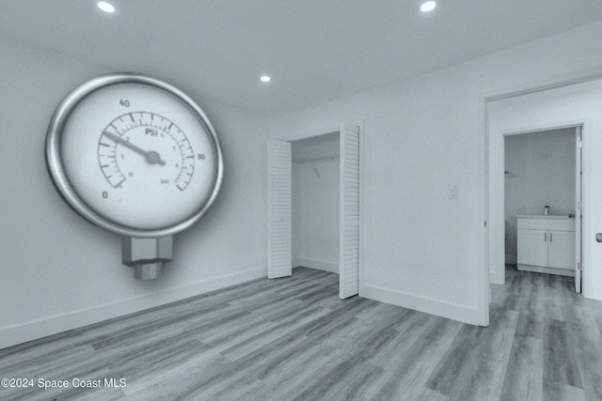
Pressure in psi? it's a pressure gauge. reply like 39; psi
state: 25; psi
